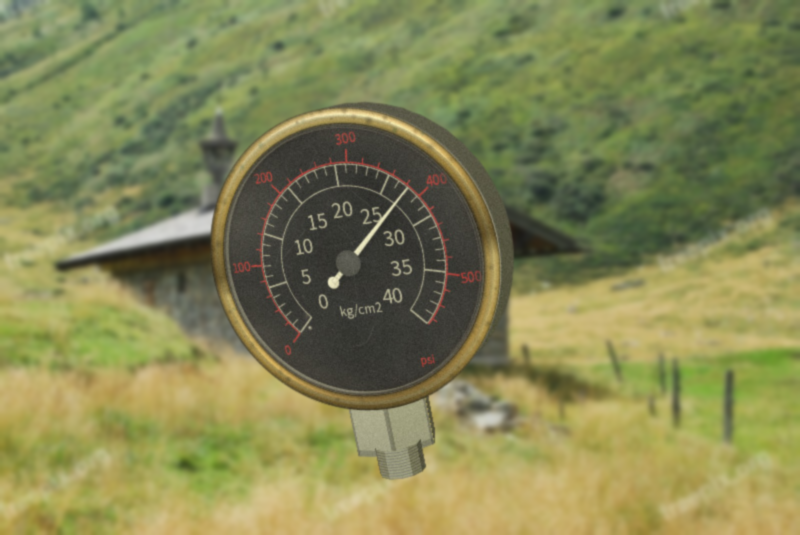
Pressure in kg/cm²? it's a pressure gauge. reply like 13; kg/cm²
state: 27; kg/cm²
